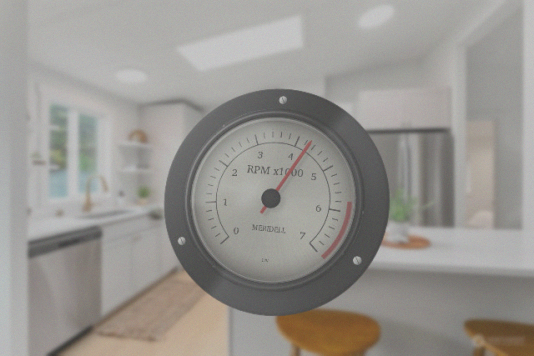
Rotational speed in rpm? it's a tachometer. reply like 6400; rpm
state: 4300; rpm
